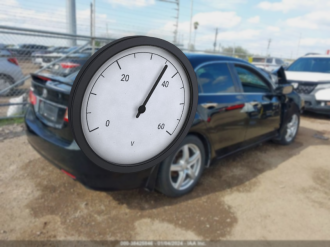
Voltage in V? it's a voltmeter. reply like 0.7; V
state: 35; V
